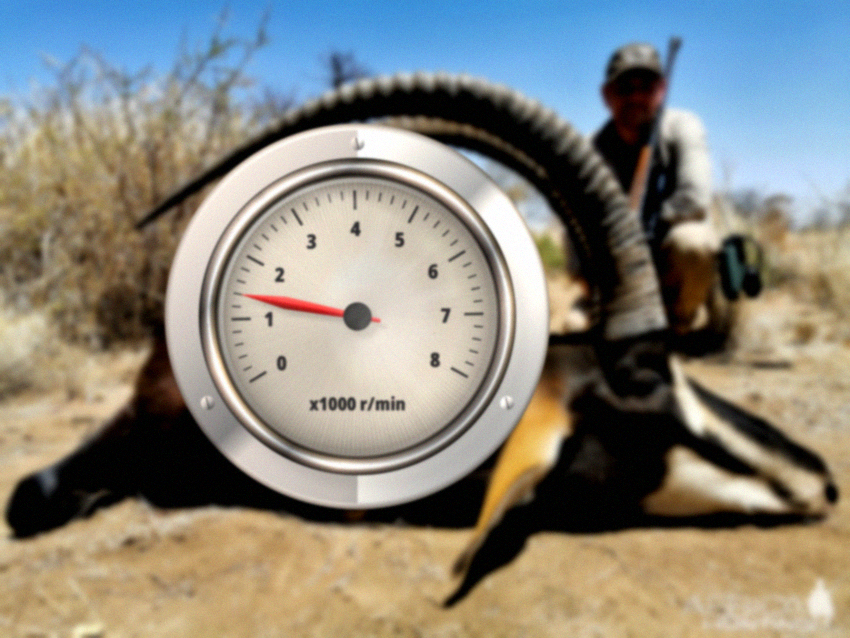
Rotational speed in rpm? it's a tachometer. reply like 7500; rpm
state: 1400; rpm
